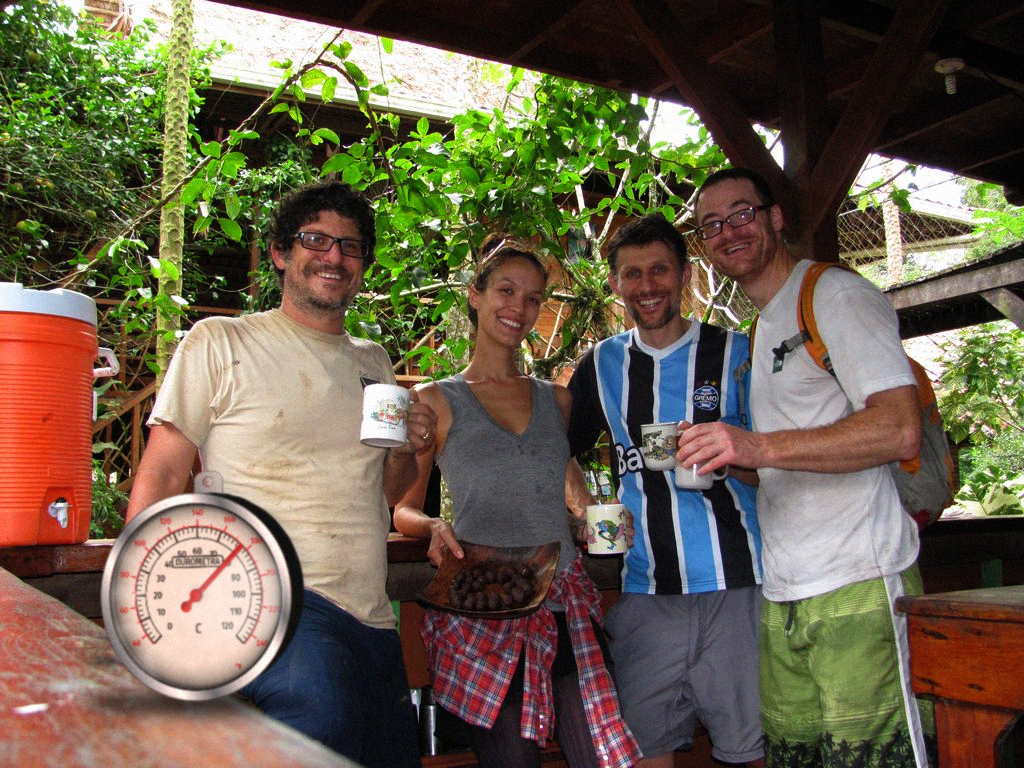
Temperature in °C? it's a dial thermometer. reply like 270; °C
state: 80; °C
